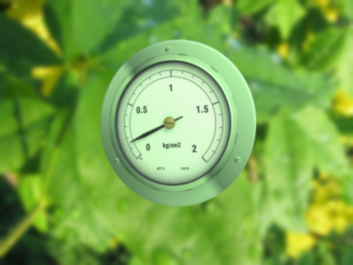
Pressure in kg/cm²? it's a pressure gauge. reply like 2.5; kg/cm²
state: 0.15; kg/cm²
